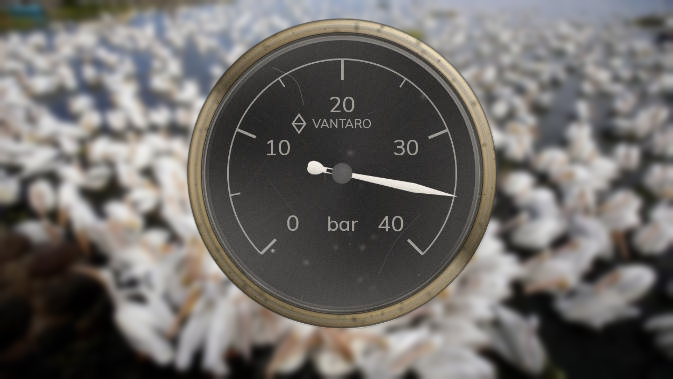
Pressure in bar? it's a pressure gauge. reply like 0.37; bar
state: 35; bar
